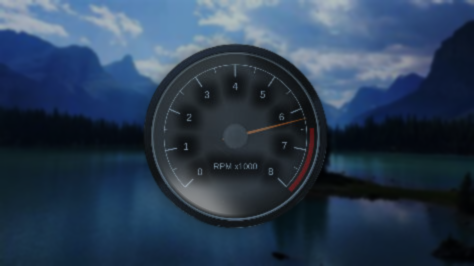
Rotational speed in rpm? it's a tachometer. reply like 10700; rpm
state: 6250; rpm
